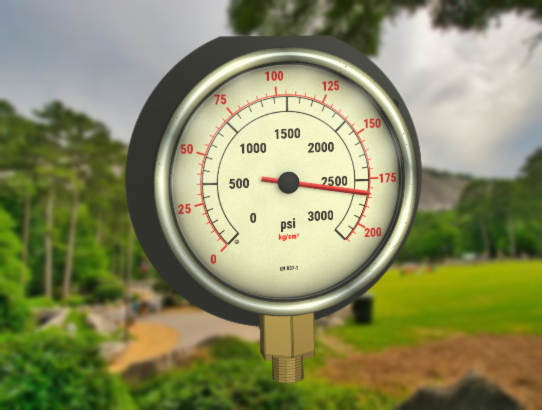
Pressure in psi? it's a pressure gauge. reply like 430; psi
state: 2600; psi
